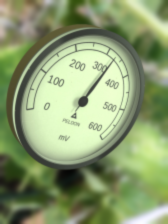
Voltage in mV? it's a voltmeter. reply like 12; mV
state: 325; mV
